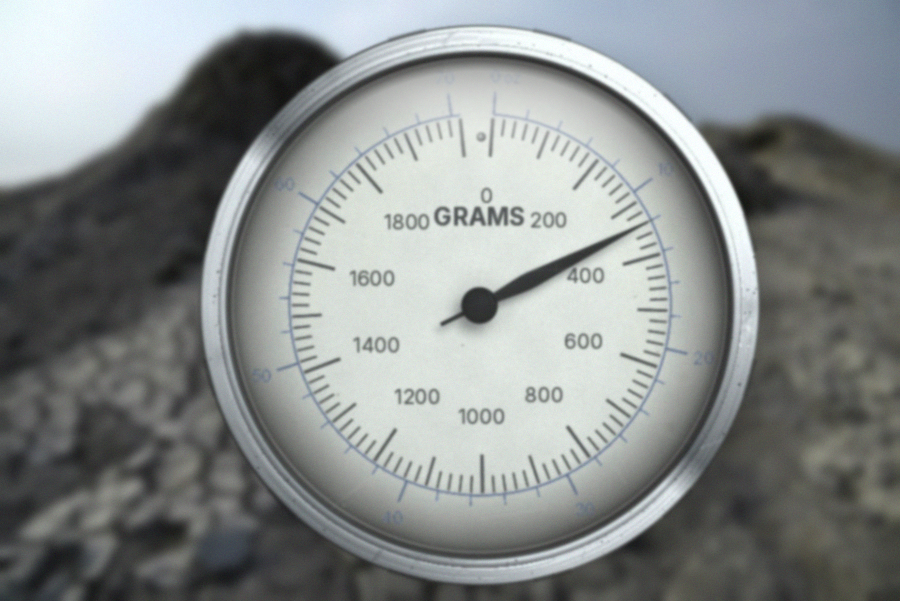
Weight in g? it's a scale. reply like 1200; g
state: 340; g
